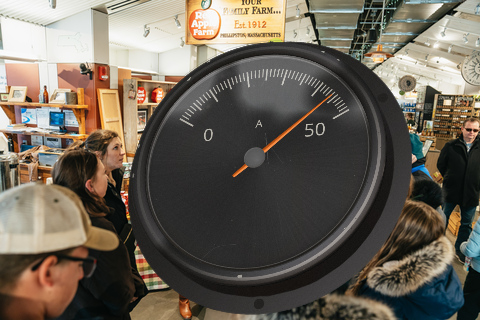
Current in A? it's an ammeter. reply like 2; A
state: 45; A
